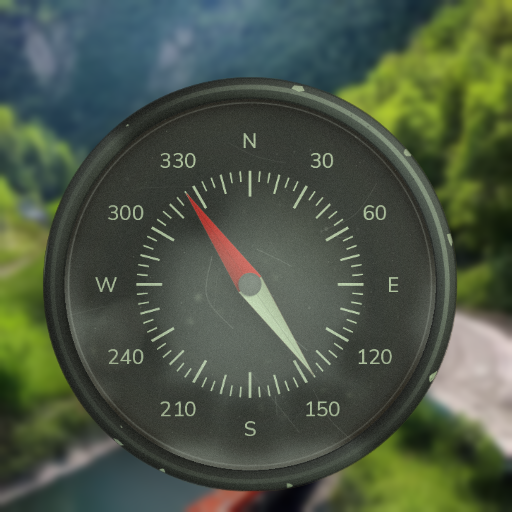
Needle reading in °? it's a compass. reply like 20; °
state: 325; °
